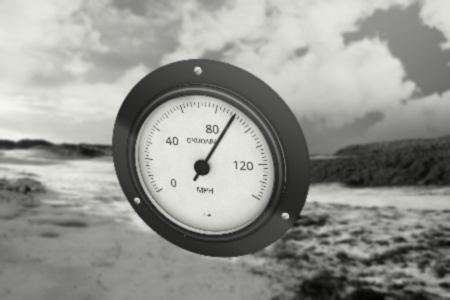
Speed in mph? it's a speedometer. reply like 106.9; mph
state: 90; mph
